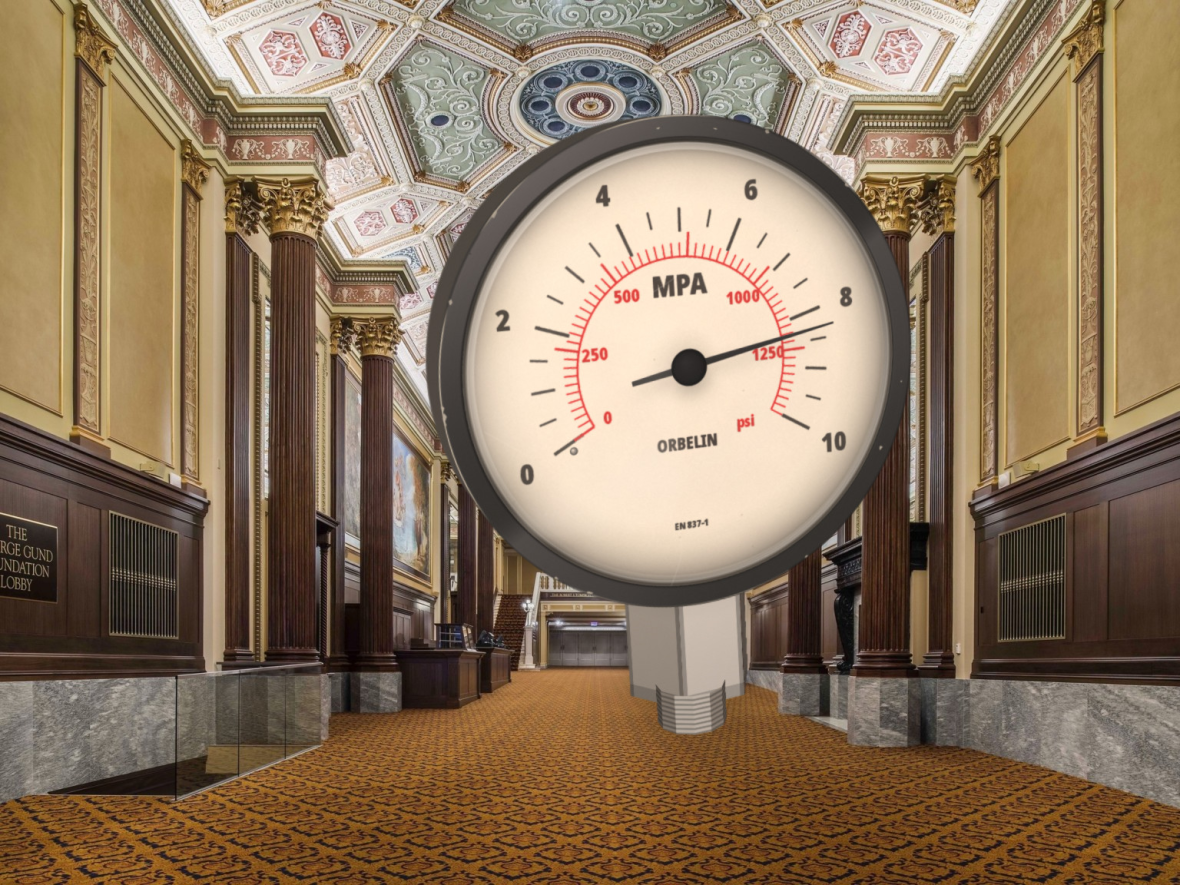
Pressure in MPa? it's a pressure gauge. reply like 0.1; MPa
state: 8.25; MPa
